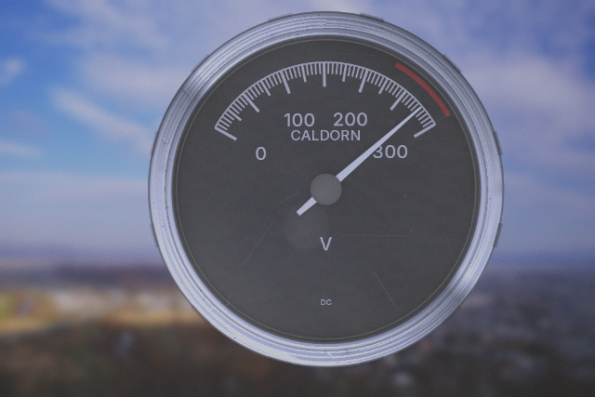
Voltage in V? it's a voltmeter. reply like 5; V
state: 275; V
